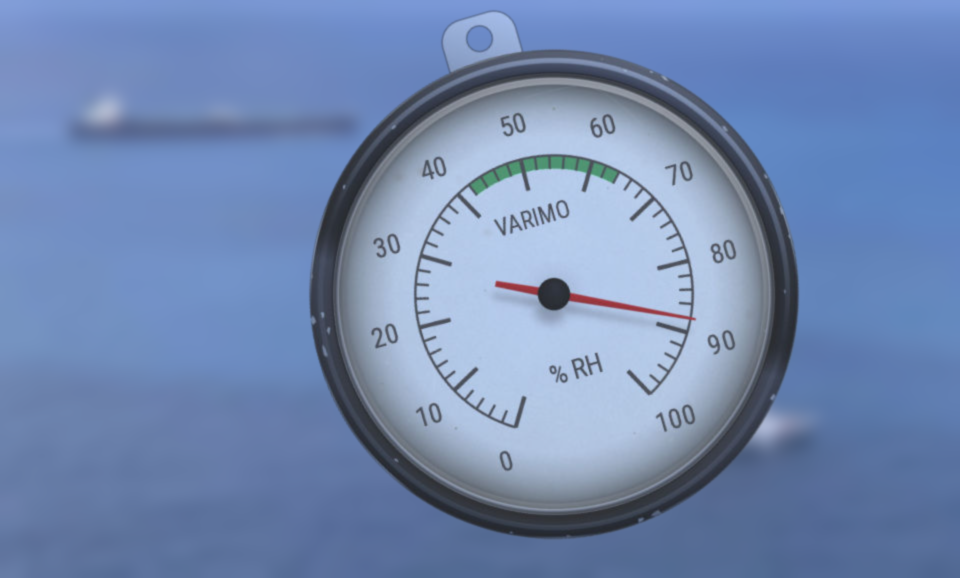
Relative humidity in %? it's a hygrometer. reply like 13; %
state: 88; %
